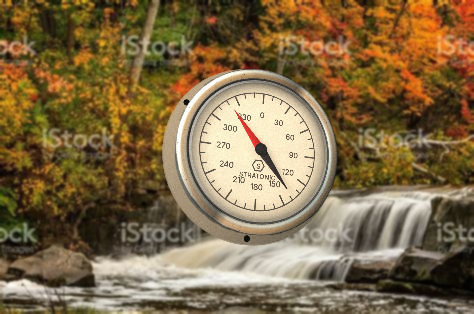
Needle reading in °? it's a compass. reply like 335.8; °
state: 320; °
